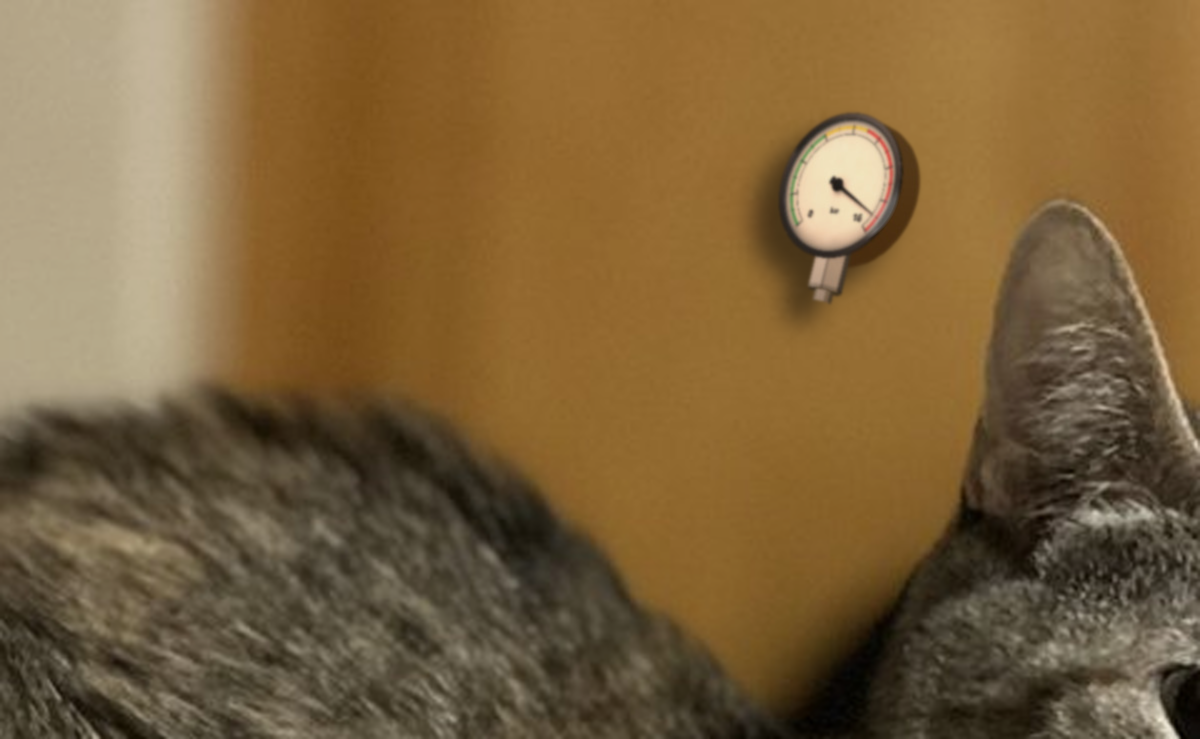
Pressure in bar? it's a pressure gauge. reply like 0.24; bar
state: 15; bar
